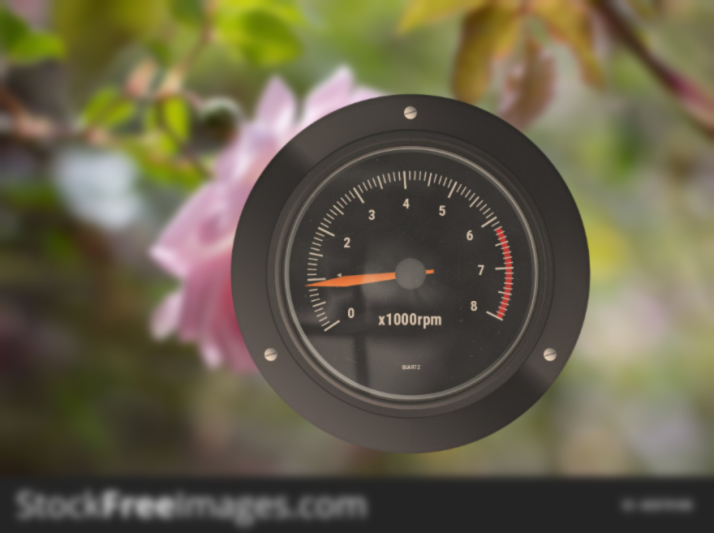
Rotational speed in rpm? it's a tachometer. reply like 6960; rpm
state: 900; rpm
